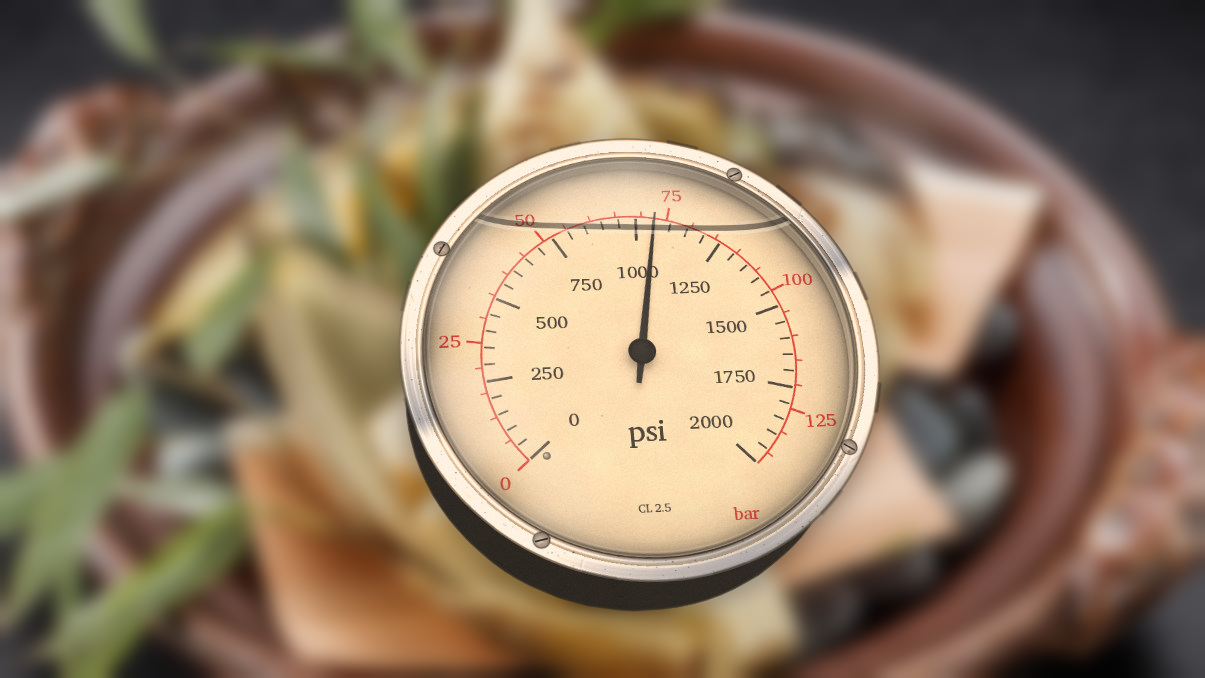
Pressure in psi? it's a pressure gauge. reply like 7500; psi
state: 1050; psi
